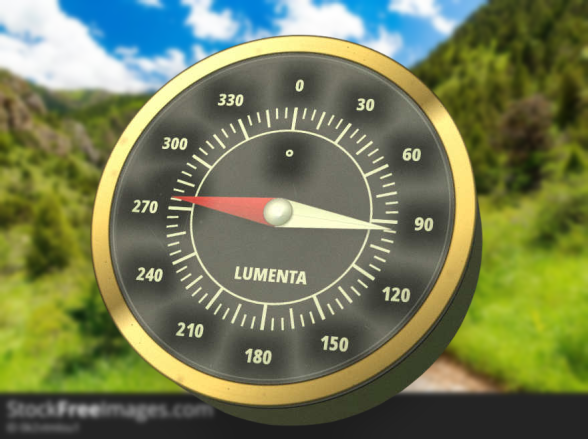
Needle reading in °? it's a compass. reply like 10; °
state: 275; °
